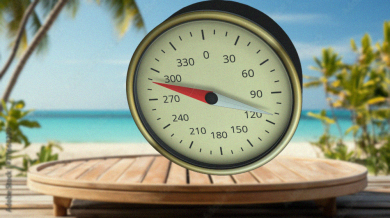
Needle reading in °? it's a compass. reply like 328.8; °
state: 290; °
